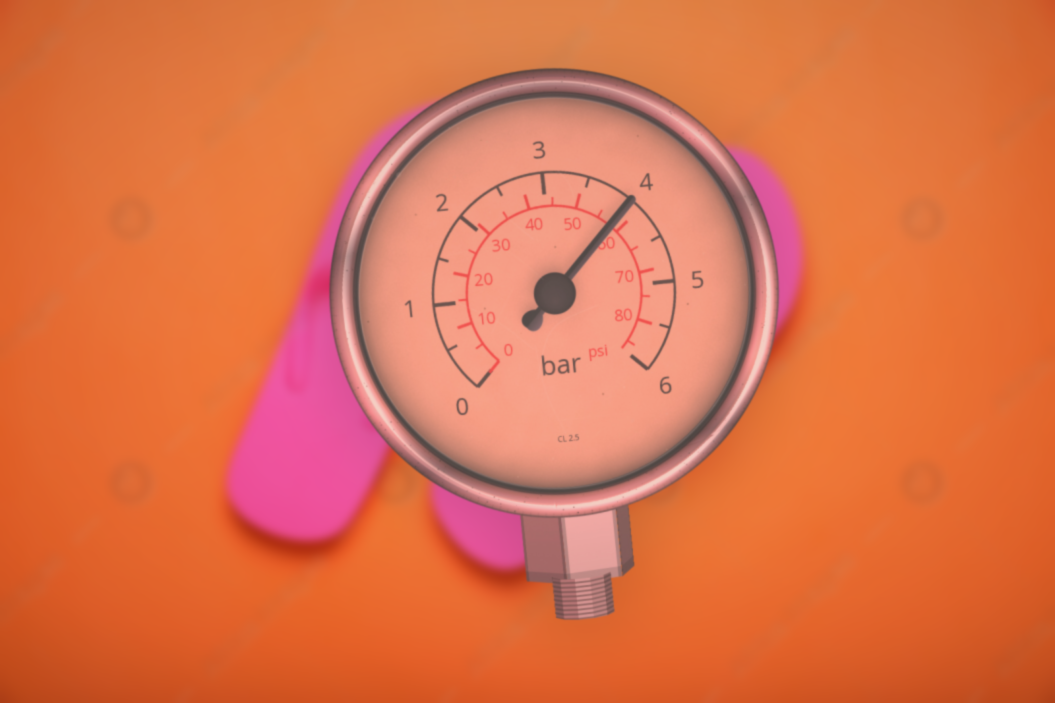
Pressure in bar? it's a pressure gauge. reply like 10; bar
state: 4; bar
